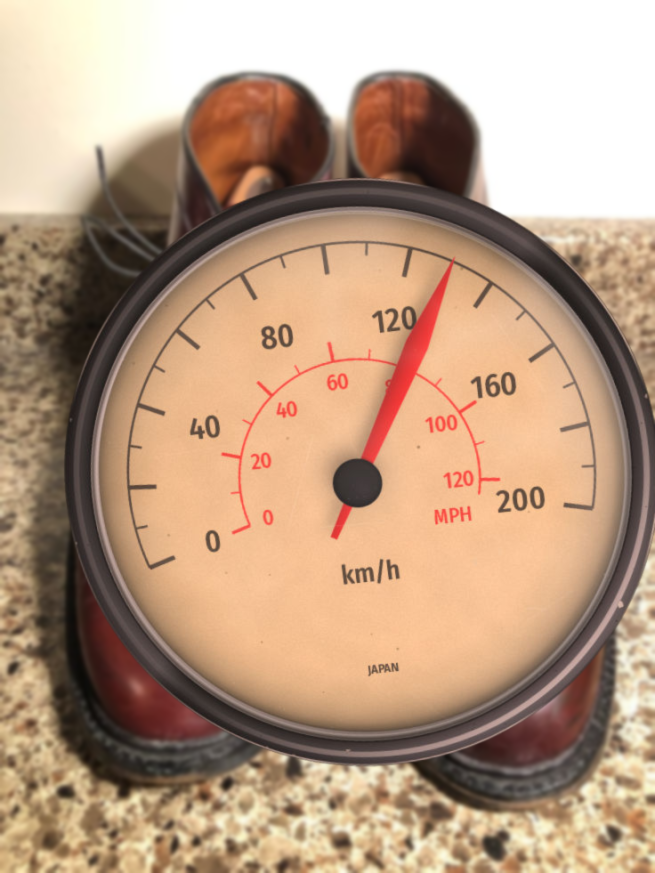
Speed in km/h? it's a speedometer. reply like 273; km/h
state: 130; km/h
